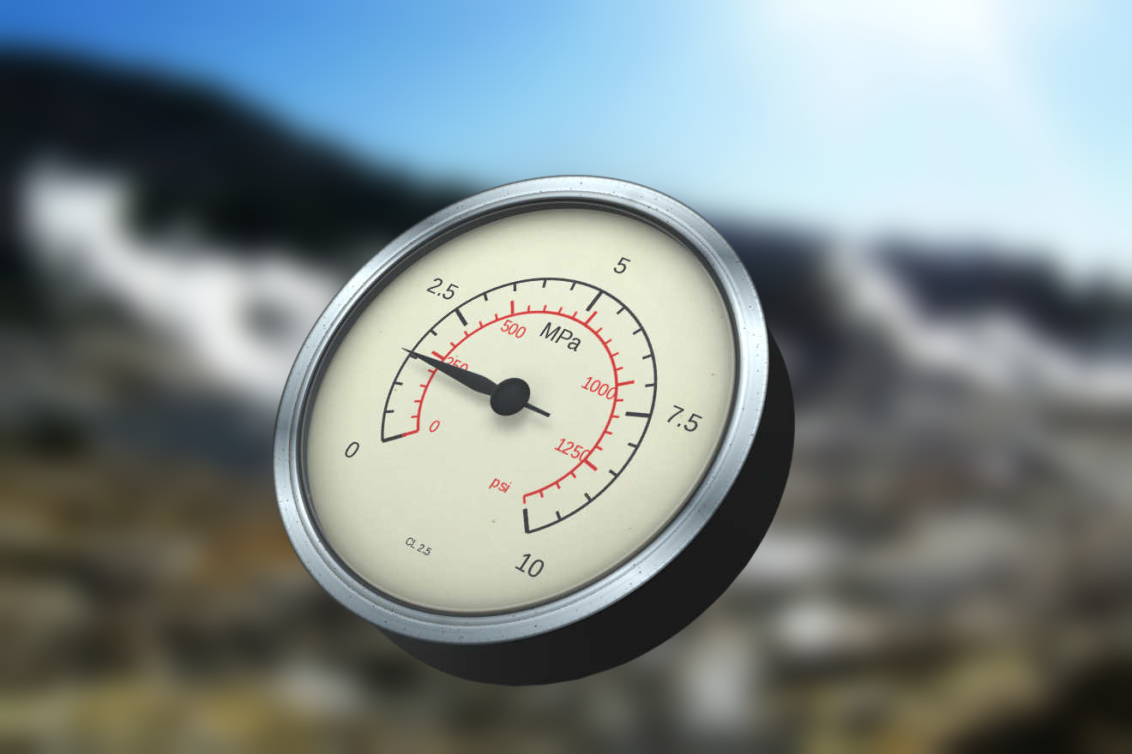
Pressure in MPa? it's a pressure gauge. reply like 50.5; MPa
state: 1.5; MPa
